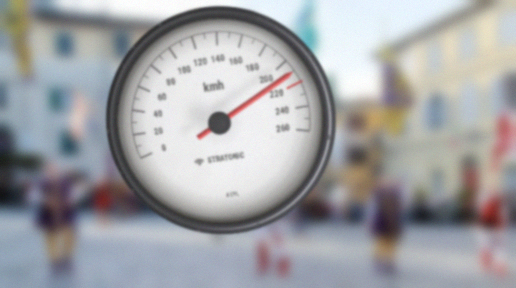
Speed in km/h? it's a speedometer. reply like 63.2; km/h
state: 210; km/h
